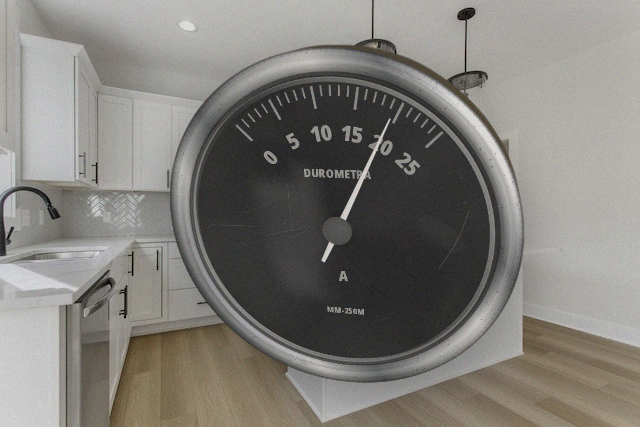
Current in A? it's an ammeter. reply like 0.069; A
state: 19.5; A
